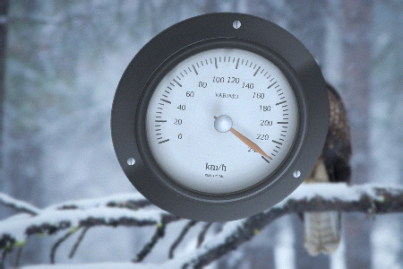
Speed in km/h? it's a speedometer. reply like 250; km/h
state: 236; km/h
